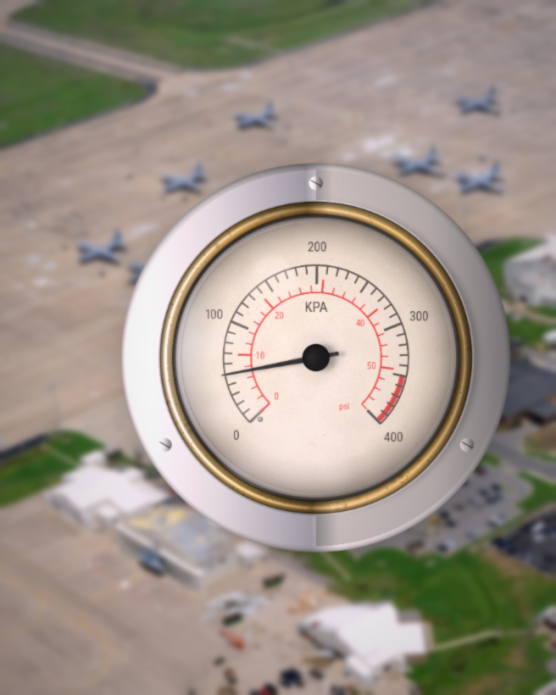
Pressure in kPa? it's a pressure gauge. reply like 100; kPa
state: 50; kPa
